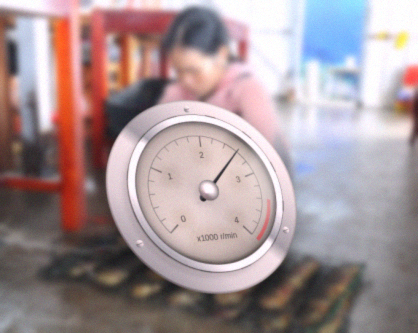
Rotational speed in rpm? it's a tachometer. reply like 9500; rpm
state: 2600; rpm
